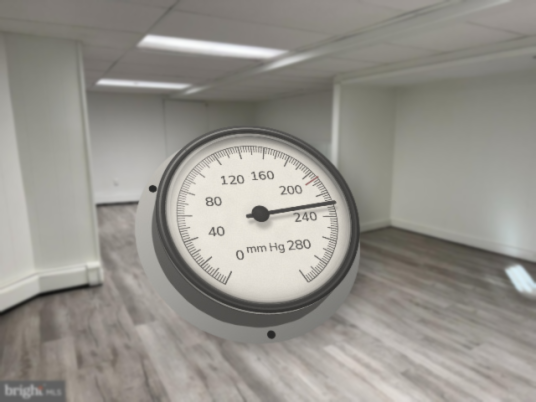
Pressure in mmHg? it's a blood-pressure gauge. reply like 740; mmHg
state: 230; mmHg
